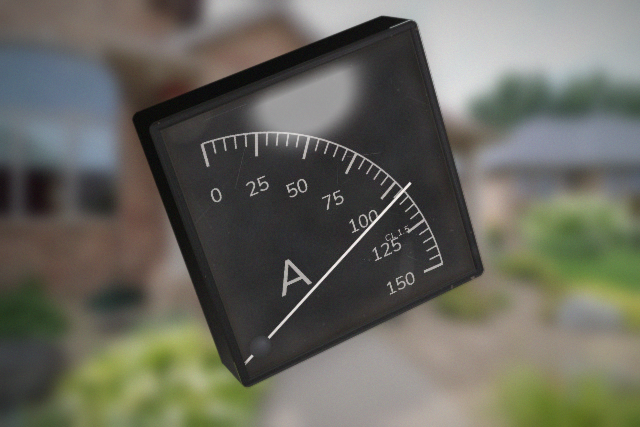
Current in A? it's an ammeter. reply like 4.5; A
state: 105; A
